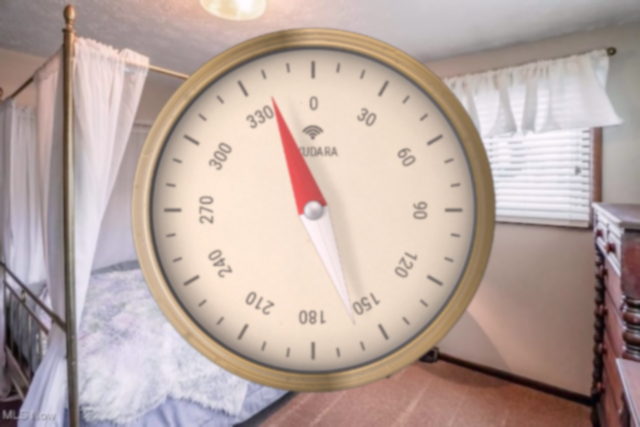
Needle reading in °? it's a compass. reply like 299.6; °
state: 340; °
